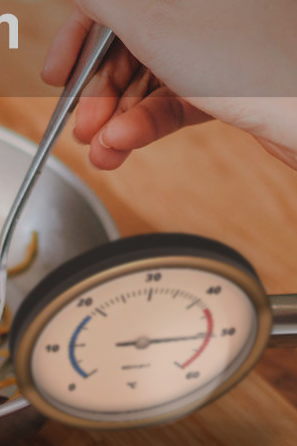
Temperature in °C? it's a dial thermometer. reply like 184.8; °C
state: 50; °C
